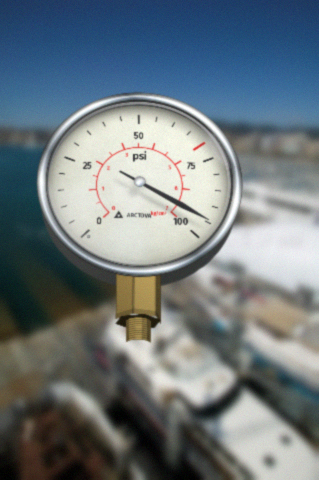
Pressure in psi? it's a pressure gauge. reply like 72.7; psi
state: 95; psi
